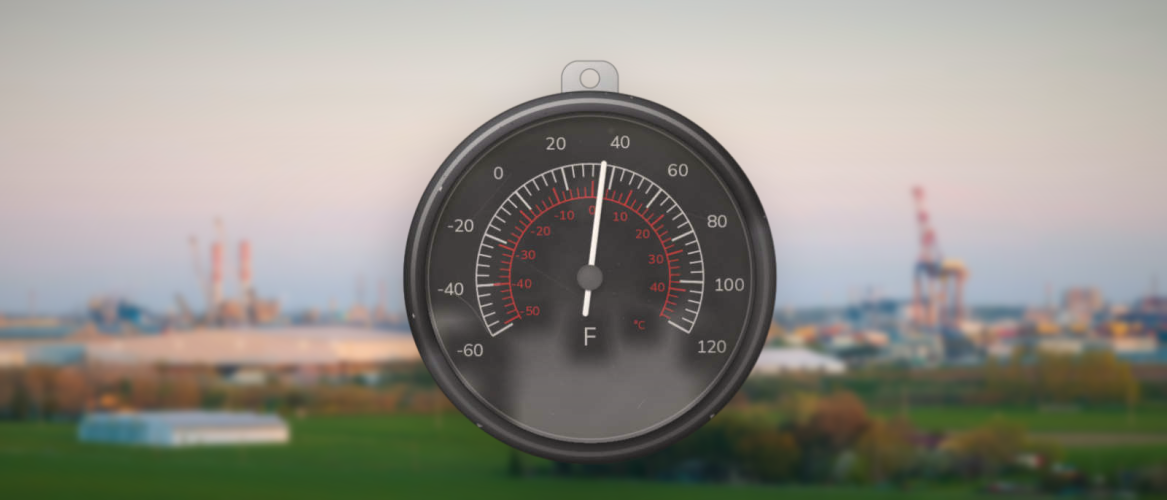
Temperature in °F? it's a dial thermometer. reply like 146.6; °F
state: 36; °F
